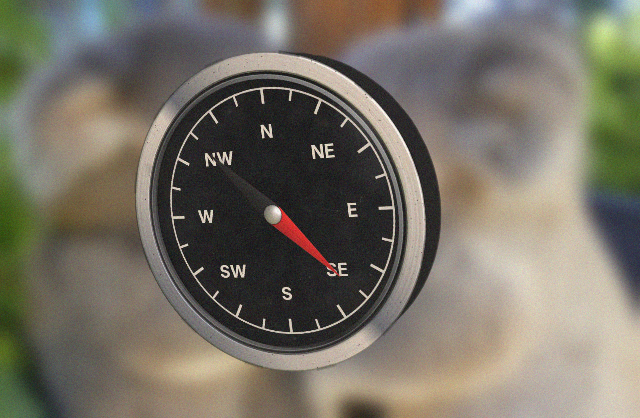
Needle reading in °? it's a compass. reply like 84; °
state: 135; °
